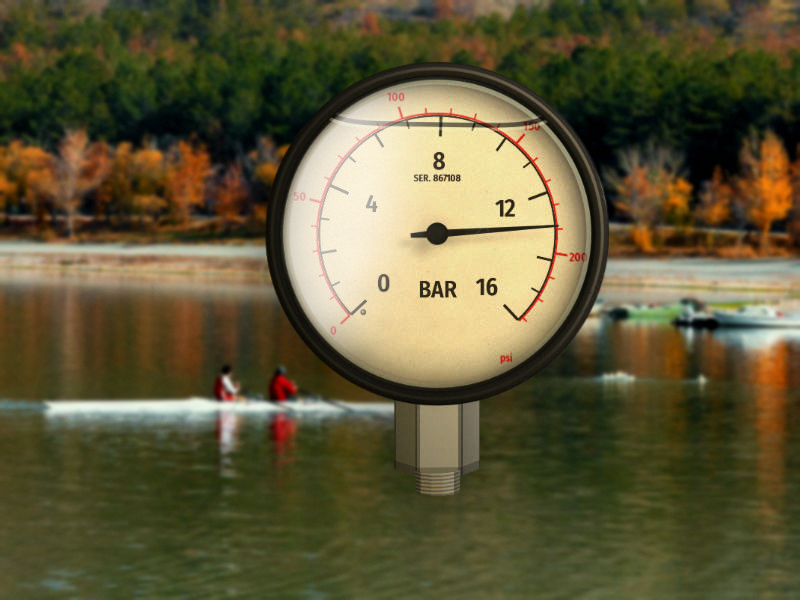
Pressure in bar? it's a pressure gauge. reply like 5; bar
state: 13; bar
